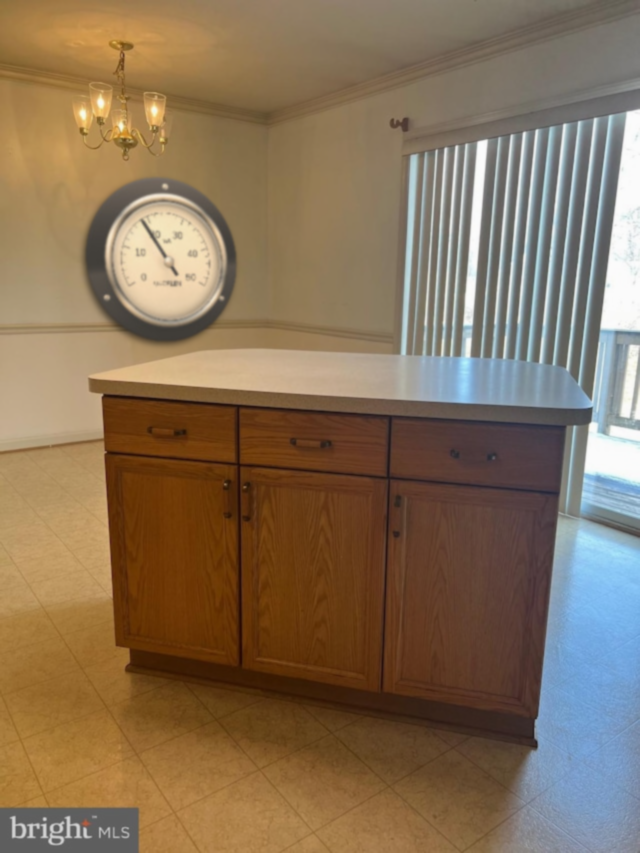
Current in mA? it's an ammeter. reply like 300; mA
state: 18; mA
